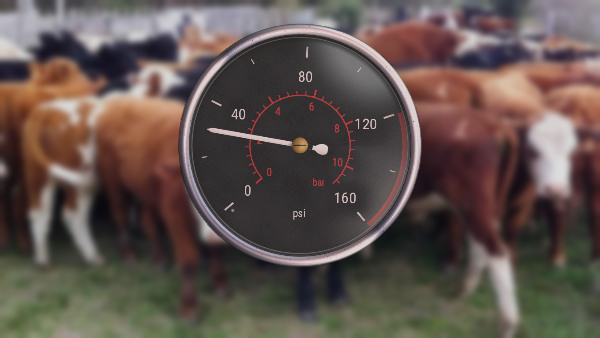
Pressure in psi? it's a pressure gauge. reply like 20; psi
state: 30; psi
